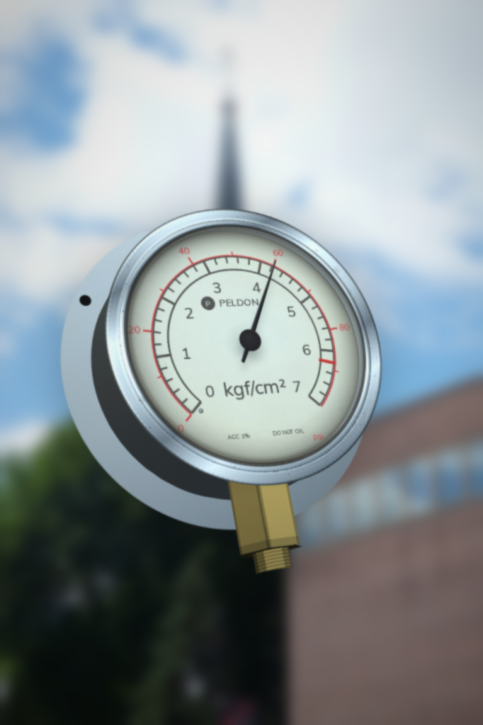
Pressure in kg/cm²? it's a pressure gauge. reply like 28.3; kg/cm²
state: 4.2; kg/cm²
